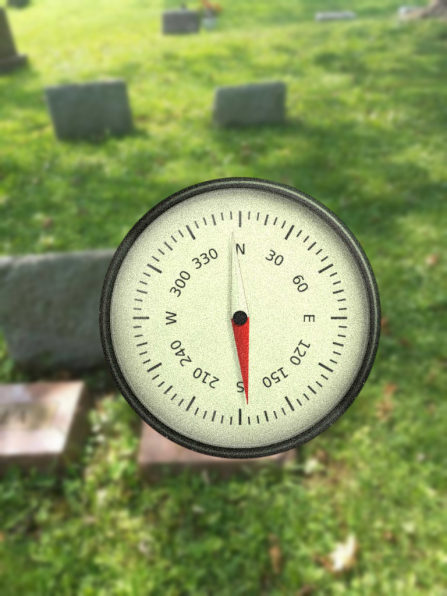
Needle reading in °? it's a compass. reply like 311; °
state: 175; °
